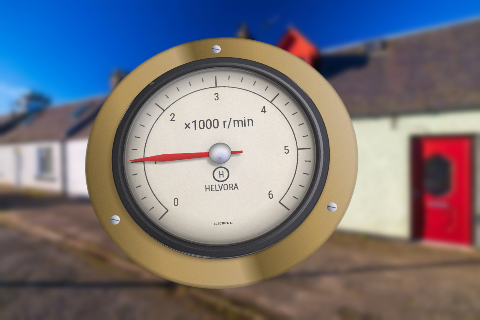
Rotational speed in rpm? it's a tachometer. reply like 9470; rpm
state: 1000; rpm
